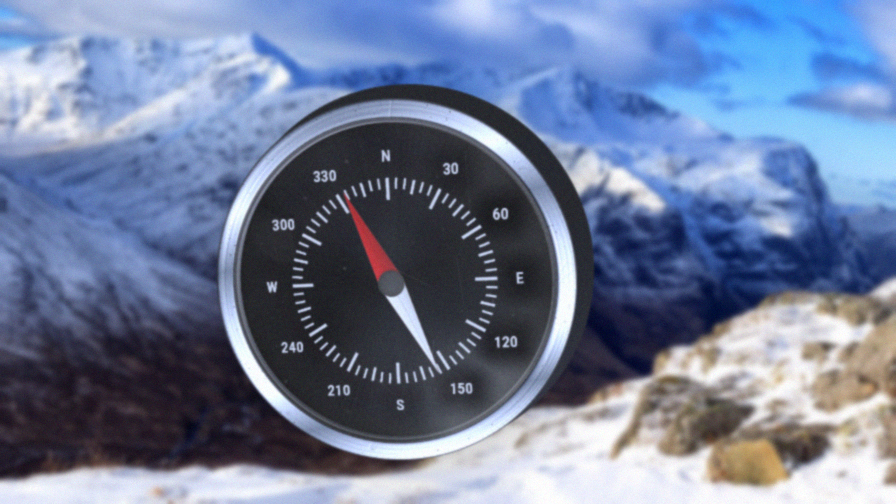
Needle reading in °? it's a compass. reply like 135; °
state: 335; °
